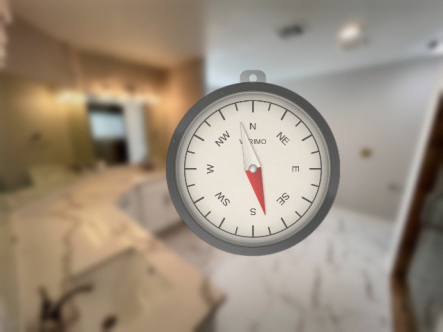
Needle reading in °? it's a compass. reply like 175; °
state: 165; °
